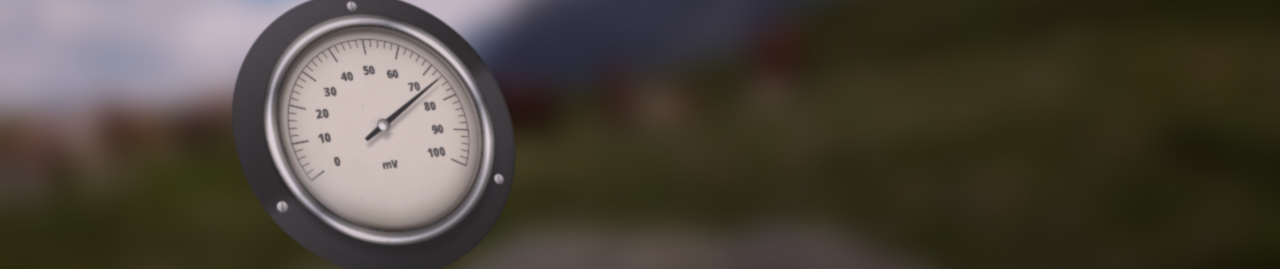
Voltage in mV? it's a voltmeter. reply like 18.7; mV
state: 74; mV
